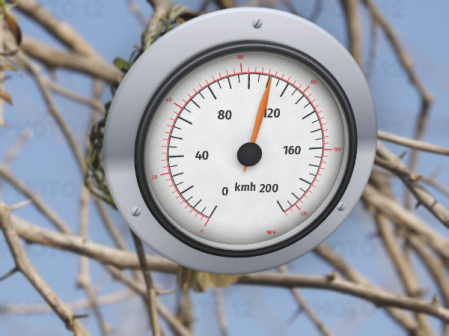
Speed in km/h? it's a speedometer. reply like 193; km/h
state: 110; km/h
